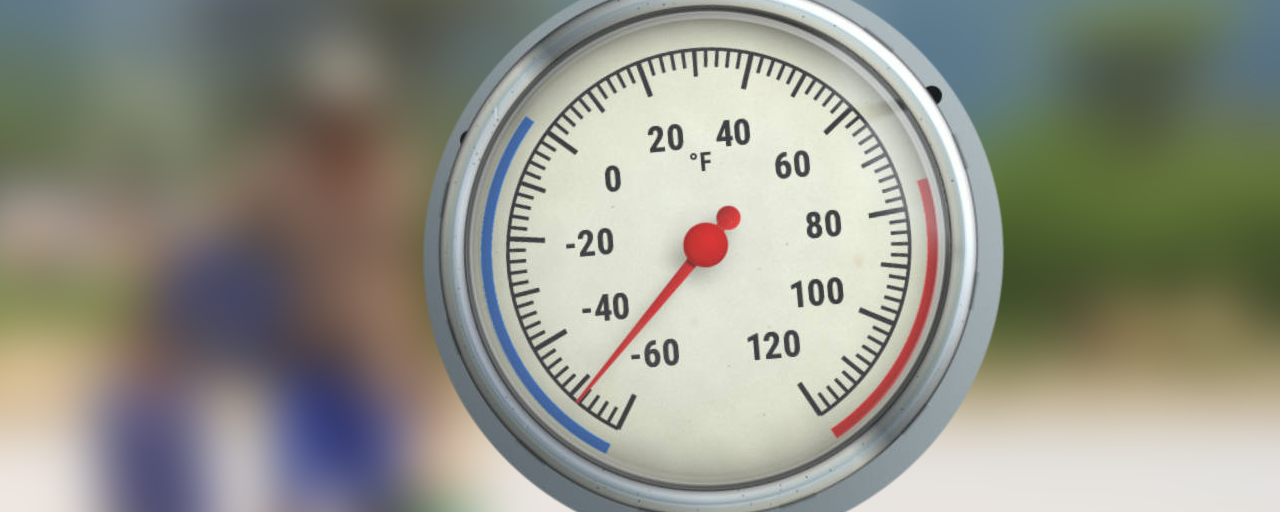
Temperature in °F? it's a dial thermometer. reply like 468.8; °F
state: -52; °F
